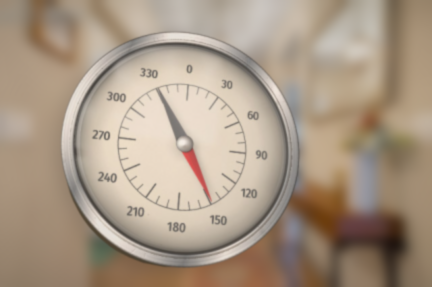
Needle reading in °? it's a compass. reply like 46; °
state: 150; °
